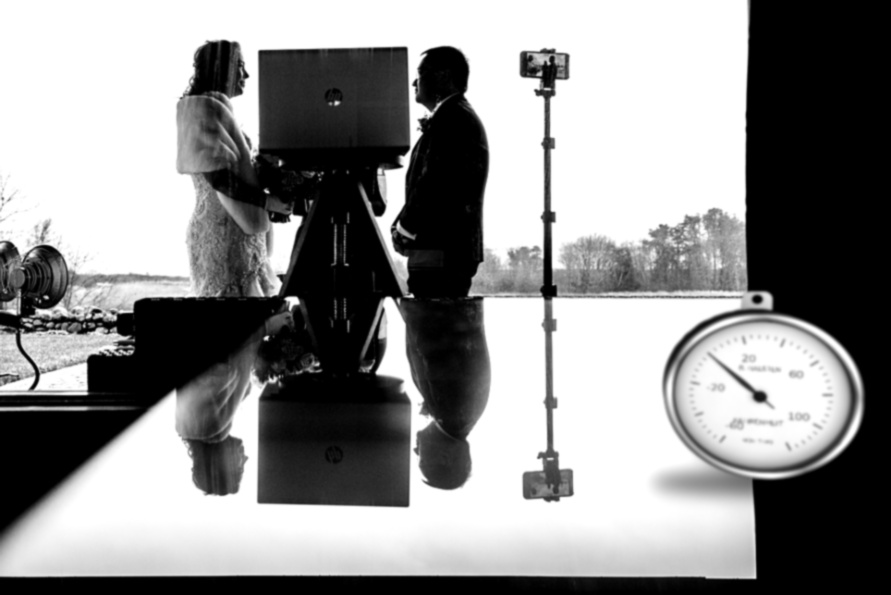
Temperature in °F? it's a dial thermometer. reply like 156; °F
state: 0; °F
